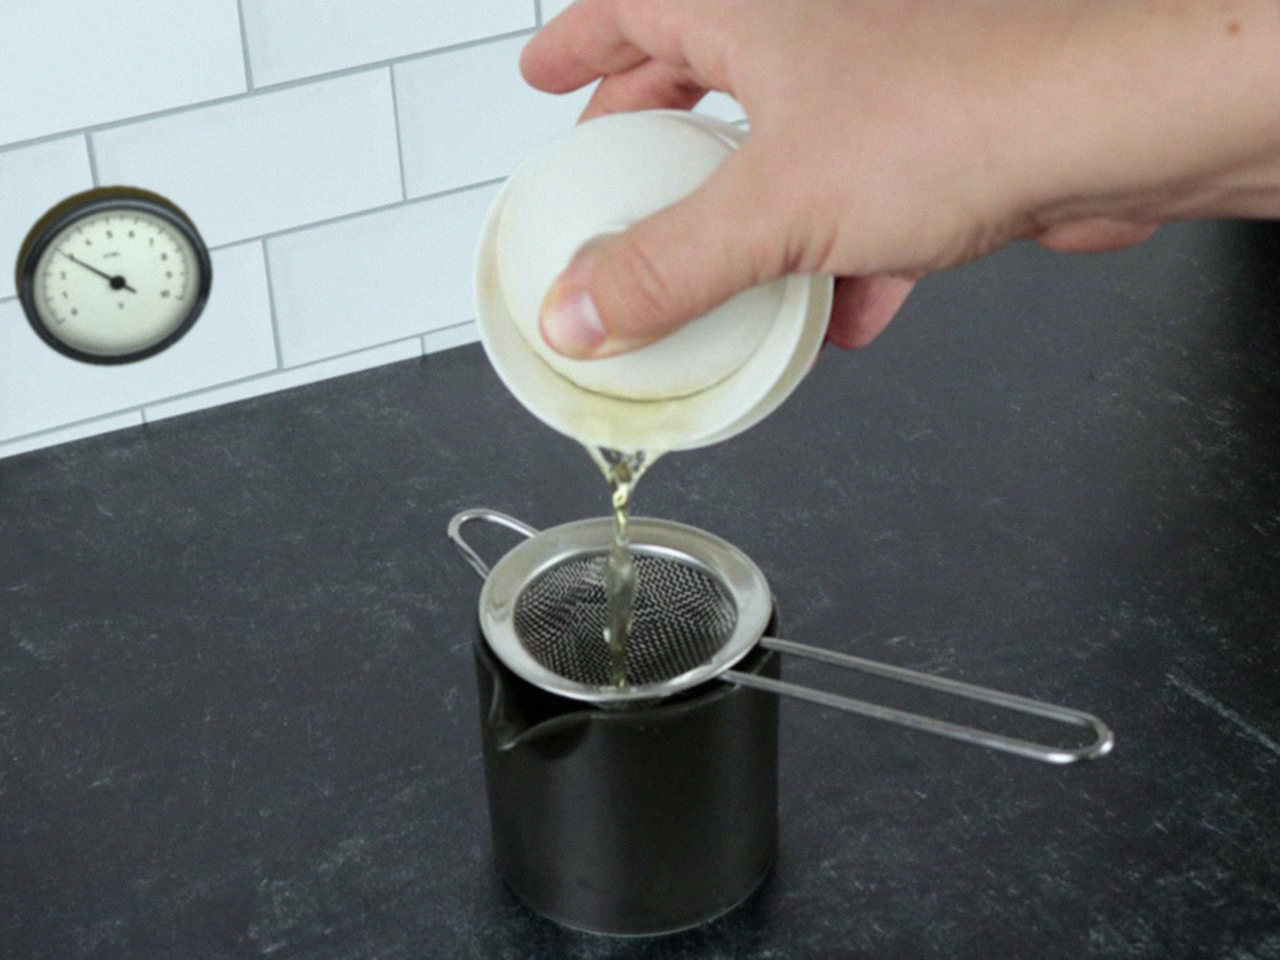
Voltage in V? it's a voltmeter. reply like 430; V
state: 3; V
